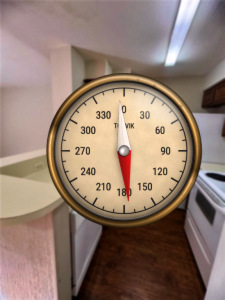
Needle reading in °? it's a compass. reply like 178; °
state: 175; °
